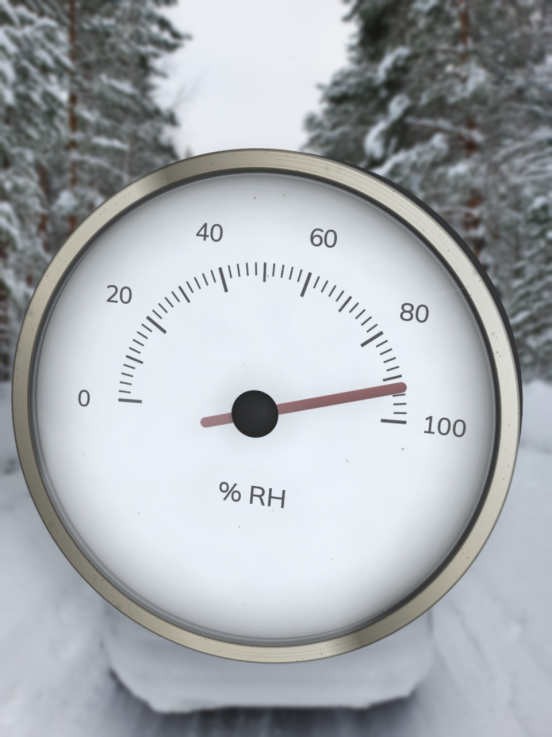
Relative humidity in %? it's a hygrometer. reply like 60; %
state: 92; %
